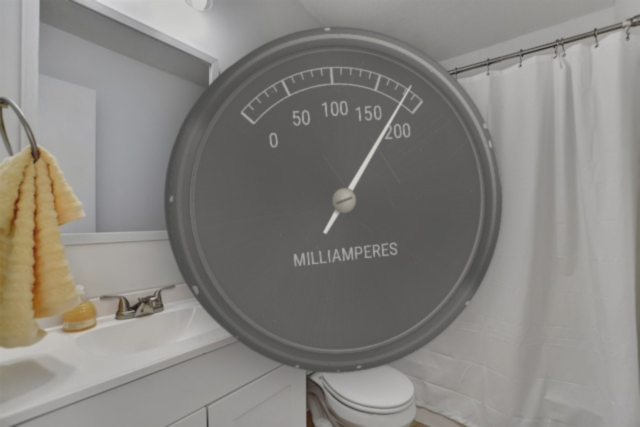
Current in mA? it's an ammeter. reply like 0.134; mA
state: 180; mA
